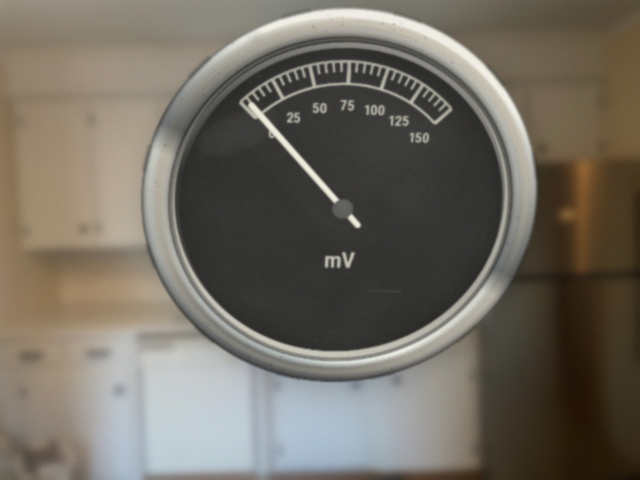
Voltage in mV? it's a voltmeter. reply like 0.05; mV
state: 5; mV
